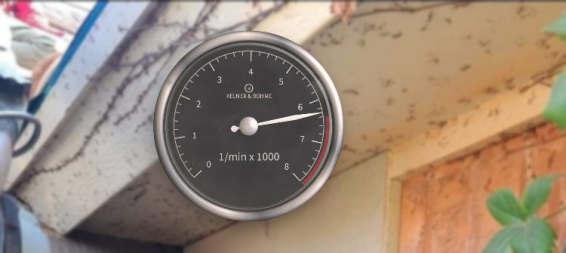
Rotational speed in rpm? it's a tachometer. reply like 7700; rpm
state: 6300; rpm
